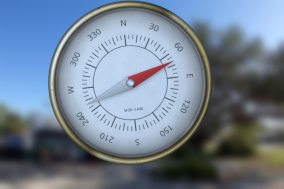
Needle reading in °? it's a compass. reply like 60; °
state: 70; °
